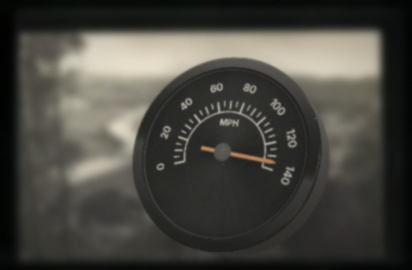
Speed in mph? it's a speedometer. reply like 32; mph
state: 135; mph
